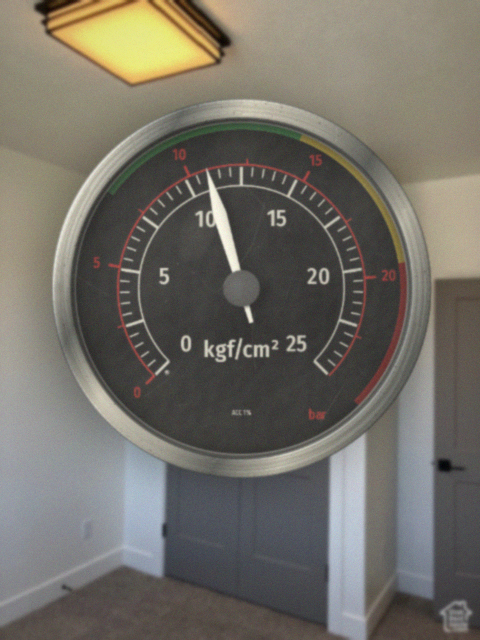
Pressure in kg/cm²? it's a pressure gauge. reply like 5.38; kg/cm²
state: 11; kg/cm²
